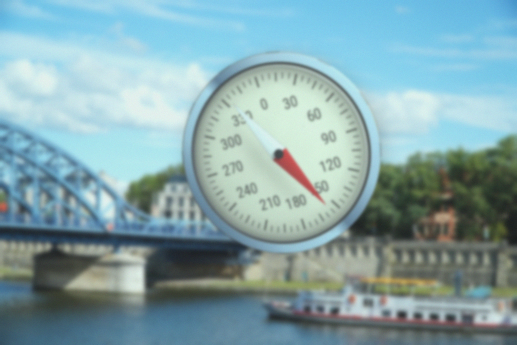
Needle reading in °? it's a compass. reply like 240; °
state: 155; °
